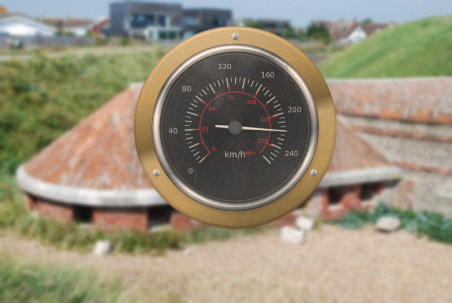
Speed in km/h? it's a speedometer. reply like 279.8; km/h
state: 220; km/h
